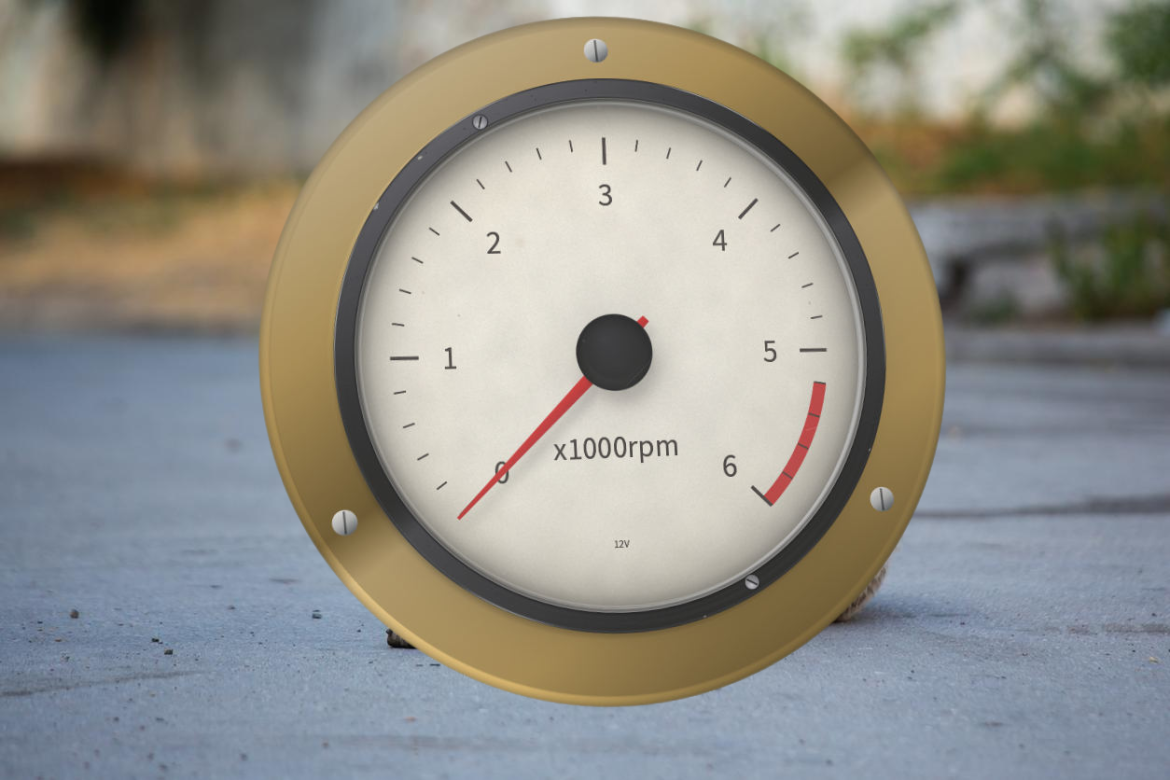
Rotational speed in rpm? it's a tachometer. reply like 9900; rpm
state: 0; rpm
